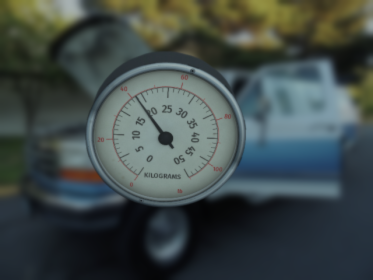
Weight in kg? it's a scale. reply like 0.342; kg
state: 19; kg
